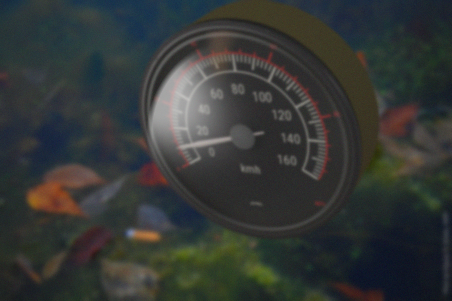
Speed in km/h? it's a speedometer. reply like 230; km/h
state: 10; km/h
